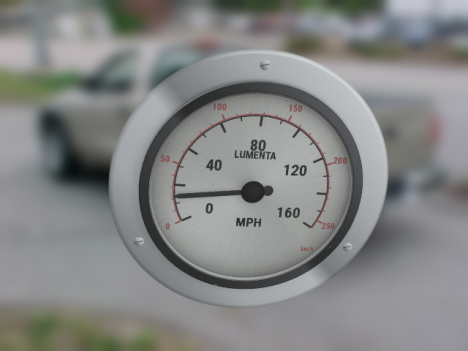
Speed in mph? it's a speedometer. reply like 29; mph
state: 15; mph
